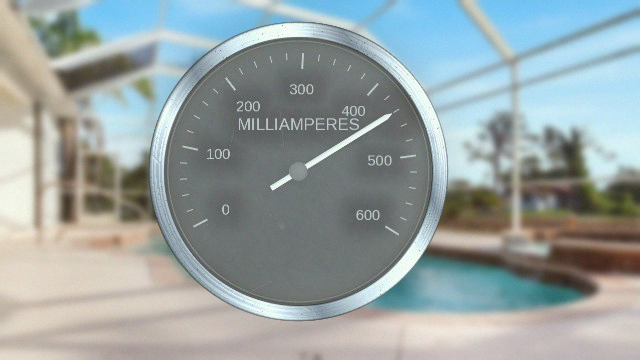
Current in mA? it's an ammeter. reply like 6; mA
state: 440; mA
